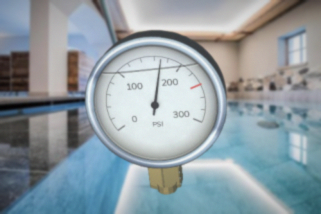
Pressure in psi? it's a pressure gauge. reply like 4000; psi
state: 170; psi
